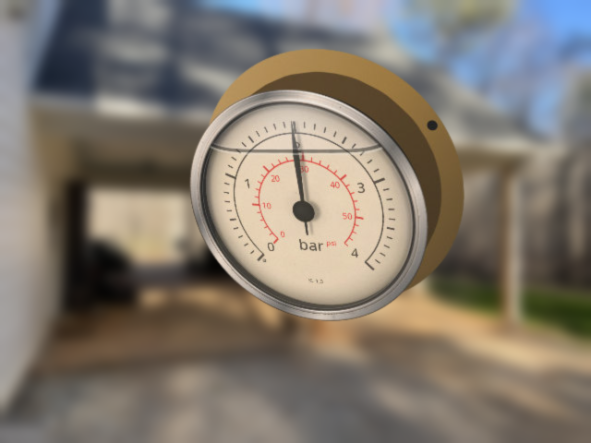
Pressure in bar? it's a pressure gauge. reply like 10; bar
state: 2; bar
